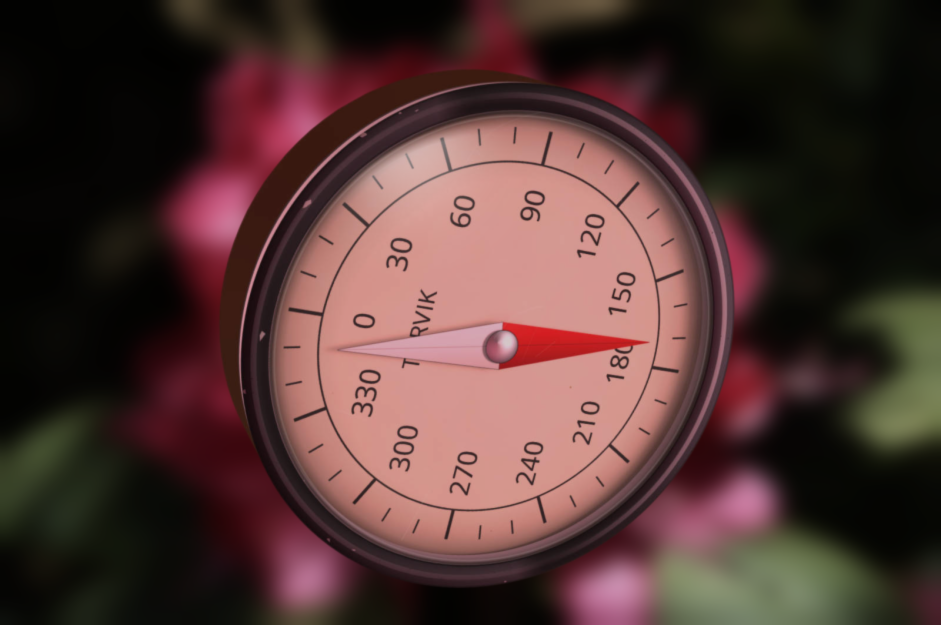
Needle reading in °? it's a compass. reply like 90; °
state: 170; °
